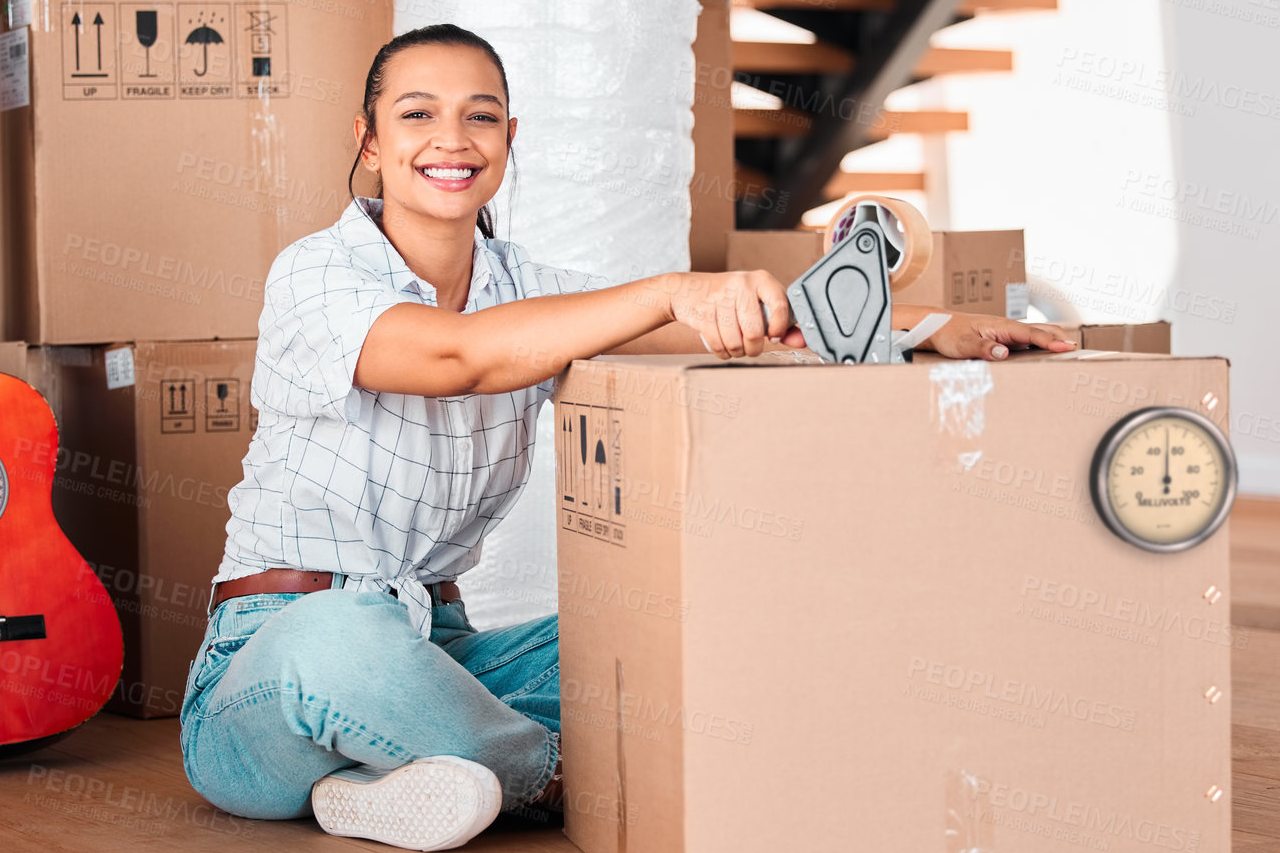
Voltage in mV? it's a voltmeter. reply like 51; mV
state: 50; mV
